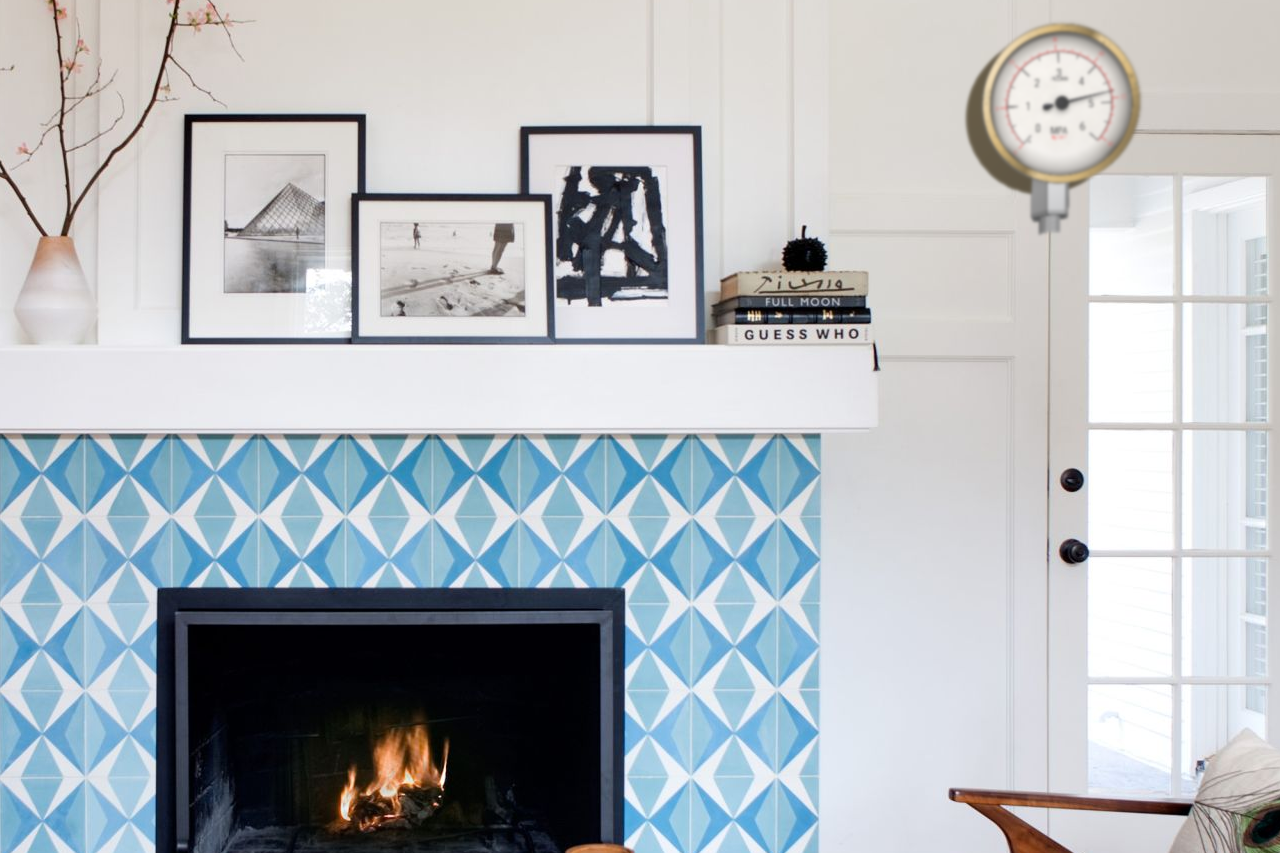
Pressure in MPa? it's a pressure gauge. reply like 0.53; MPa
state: 4.75; MPa
